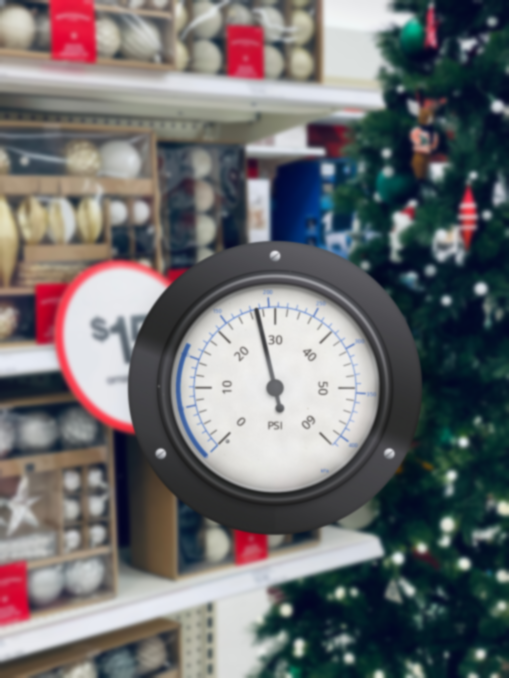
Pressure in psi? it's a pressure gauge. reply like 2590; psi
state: 27; psi
